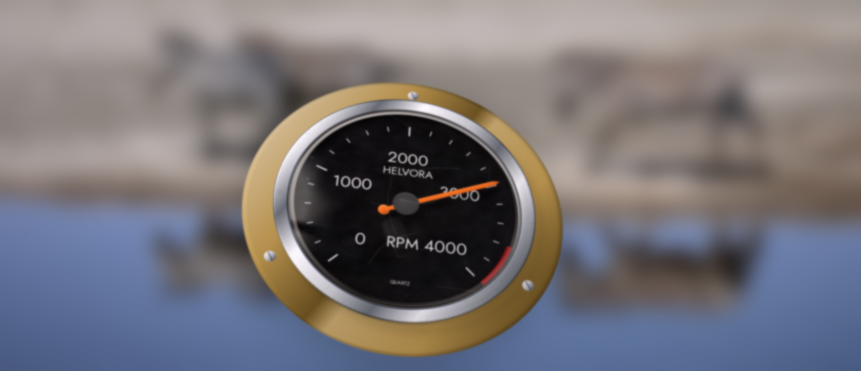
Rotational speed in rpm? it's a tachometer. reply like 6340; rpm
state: 3000; rpm
